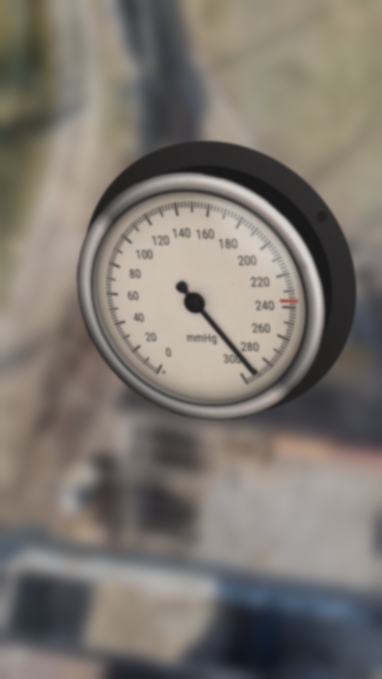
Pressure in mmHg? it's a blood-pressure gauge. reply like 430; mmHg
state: 290; mmHg
